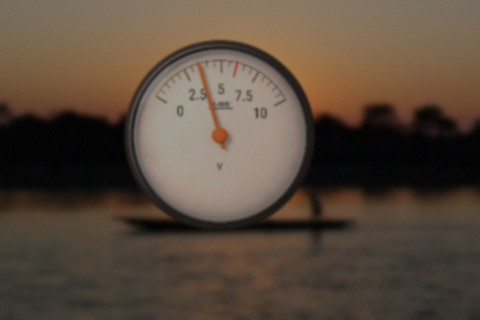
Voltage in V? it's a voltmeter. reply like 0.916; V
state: 3.5; V
